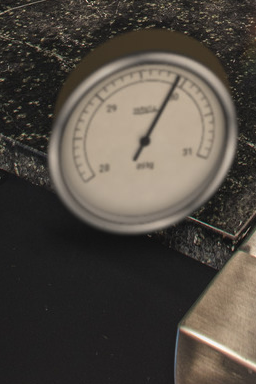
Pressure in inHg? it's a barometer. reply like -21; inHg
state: 29.9; inHg
